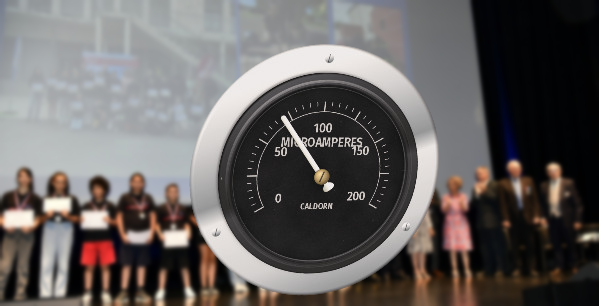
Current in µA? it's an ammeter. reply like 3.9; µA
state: 70; µA
